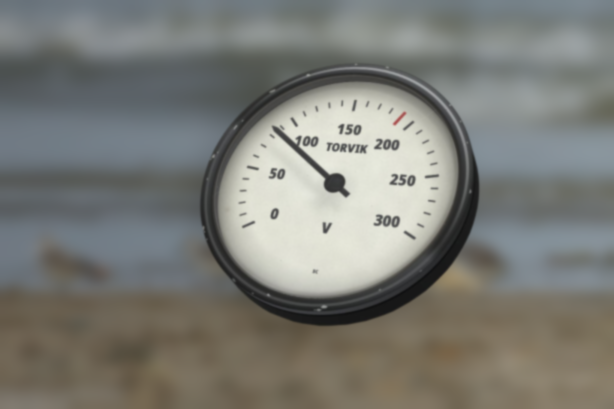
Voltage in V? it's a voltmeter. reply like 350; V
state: 85; V
